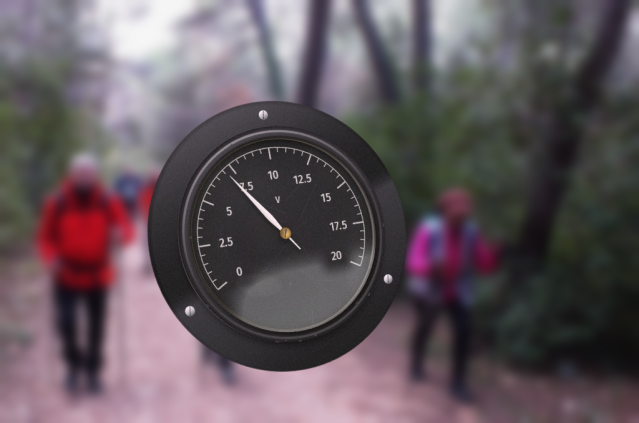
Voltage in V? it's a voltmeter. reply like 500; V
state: 7; V
